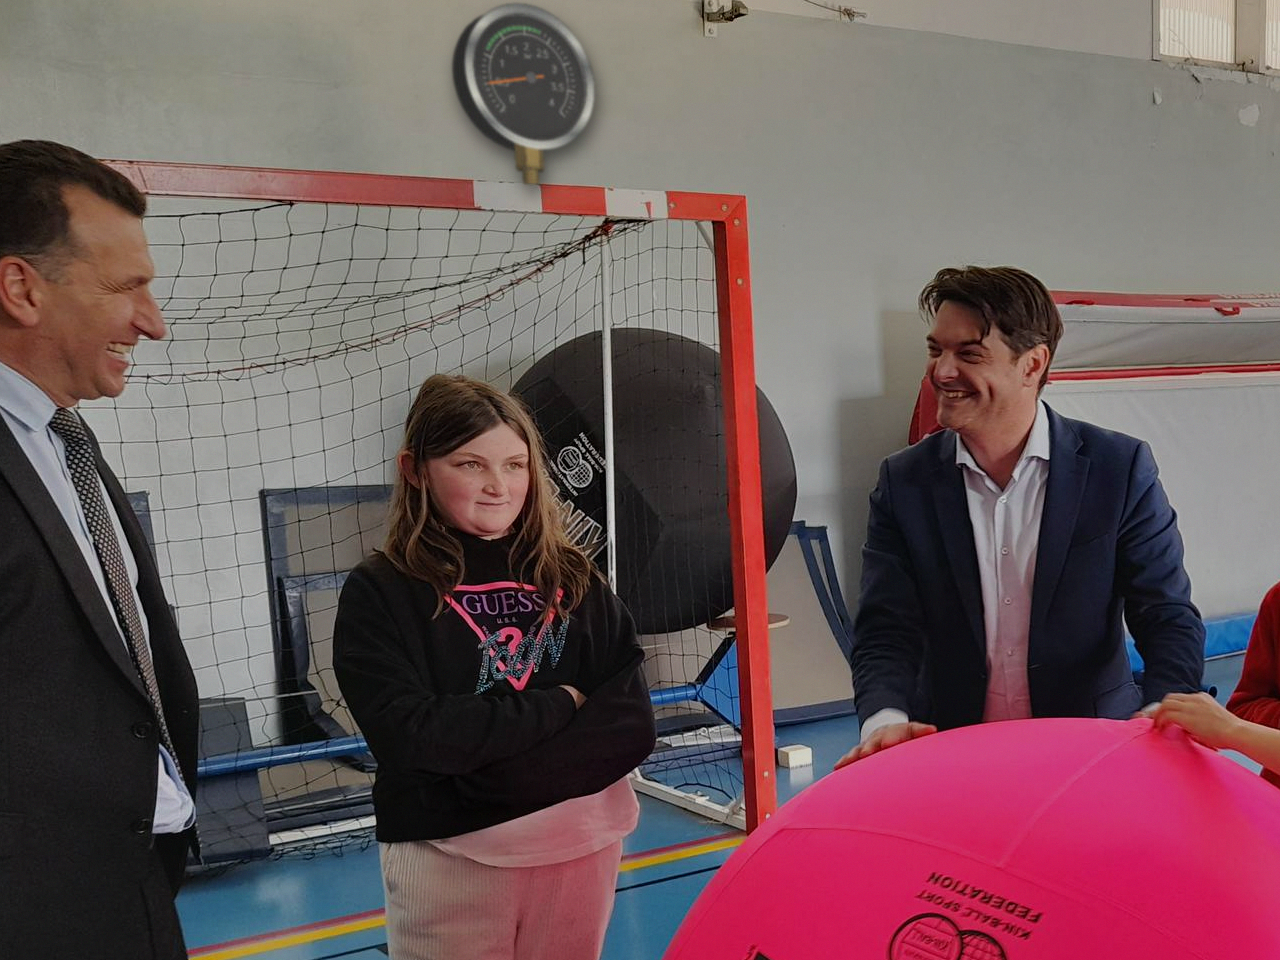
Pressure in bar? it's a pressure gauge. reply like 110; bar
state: 0.5; bar
